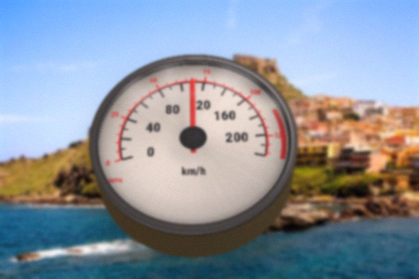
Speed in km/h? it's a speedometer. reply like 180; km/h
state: 110; km/h
